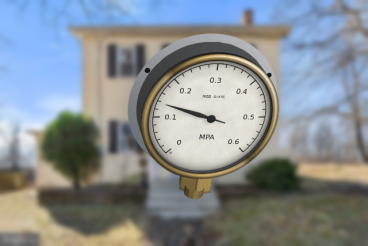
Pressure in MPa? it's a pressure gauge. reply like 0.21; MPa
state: 0.14; MPa
